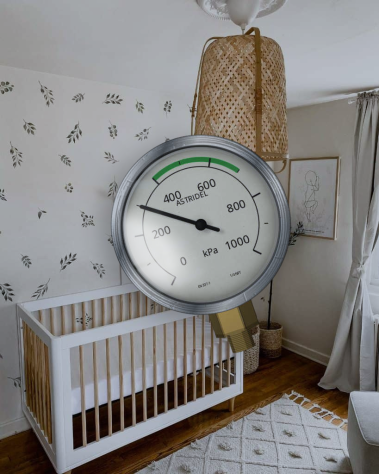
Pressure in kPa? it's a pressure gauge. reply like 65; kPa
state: 300; kPa
